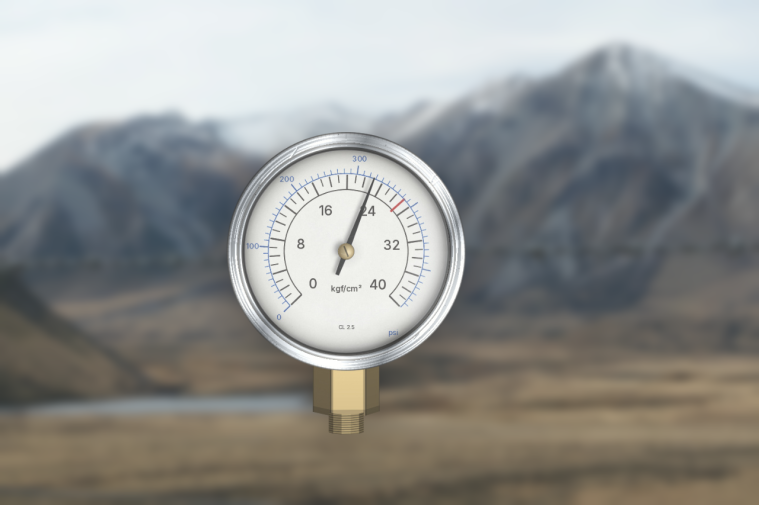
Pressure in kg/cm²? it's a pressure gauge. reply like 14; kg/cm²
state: 23; kg/cm²
